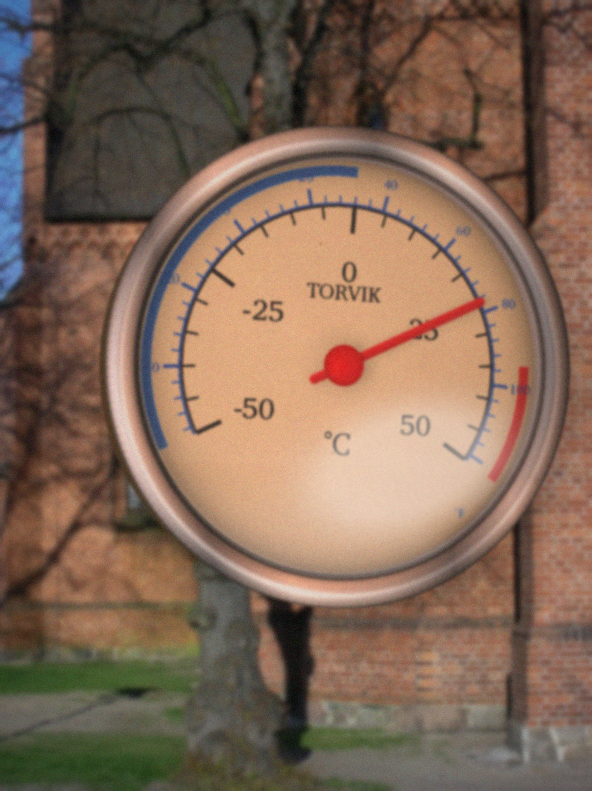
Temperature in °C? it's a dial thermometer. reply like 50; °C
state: 25; °C
